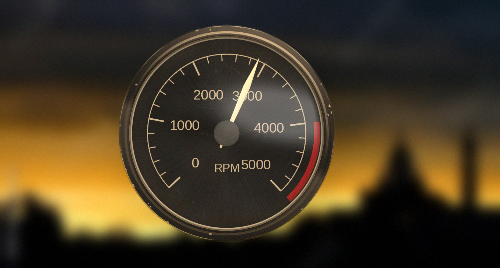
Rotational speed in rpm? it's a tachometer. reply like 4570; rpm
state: 2900; rpm
